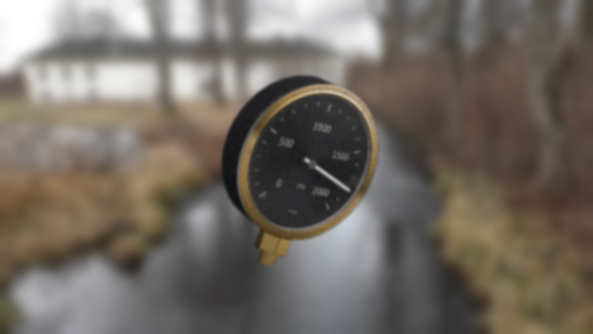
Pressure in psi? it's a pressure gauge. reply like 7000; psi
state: 1800; psi
